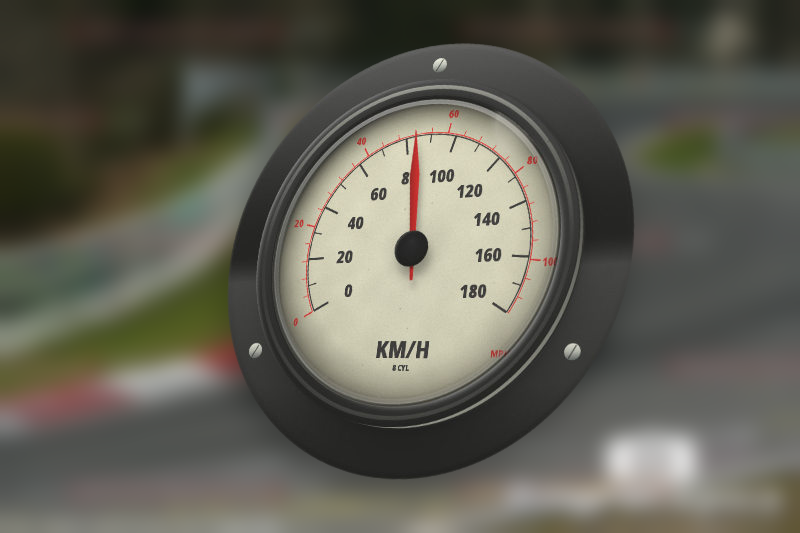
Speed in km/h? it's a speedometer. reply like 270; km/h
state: 85; km/h
